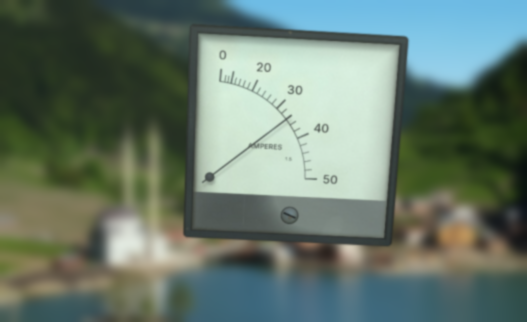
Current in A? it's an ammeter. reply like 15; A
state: 34; A
